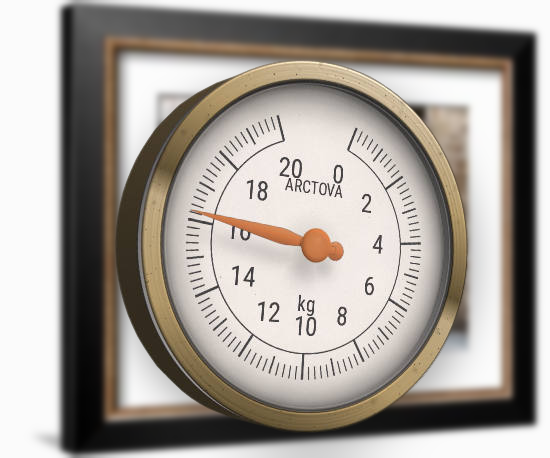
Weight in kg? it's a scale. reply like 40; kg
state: 16.2; kg
